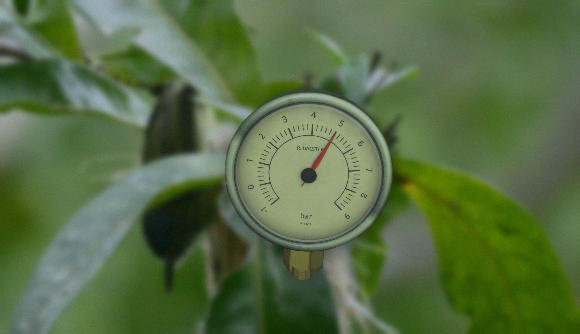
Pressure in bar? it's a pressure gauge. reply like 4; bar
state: 5; bar
